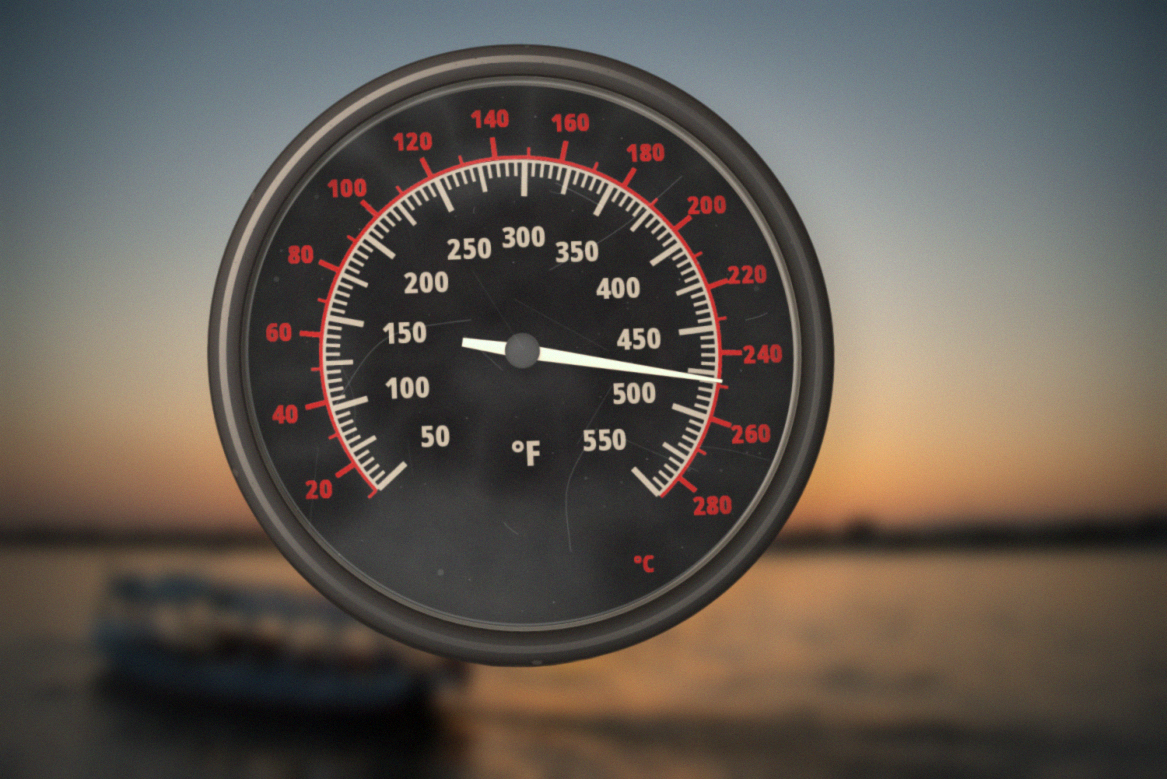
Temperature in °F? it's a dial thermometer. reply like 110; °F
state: 480; °F
